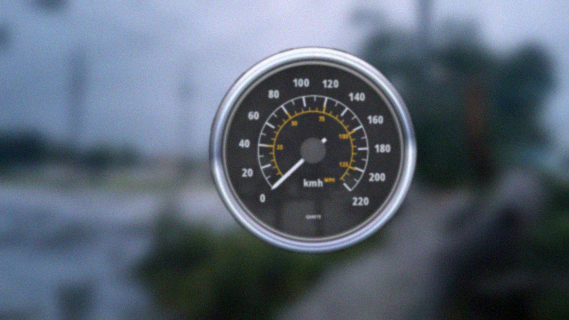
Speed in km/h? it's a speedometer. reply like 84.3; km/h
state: 0; km/h
